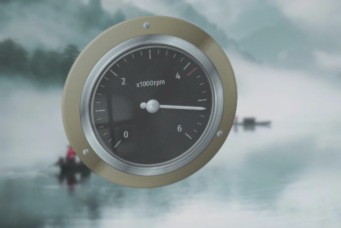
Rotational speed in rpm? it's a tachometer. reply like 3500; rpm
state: 5200; rpm
